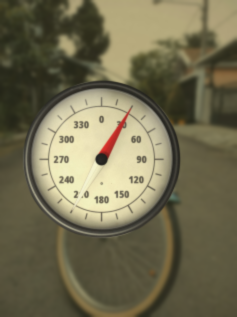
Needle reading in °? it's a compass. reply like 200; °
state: 30; °
